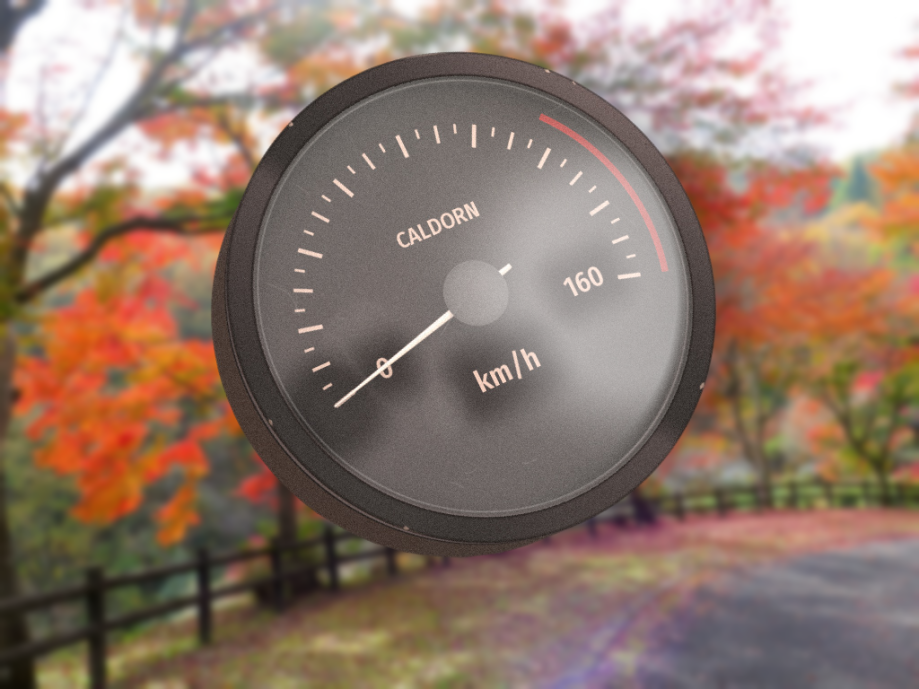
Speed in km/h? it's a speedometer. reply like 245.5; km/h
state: 0; km/h
